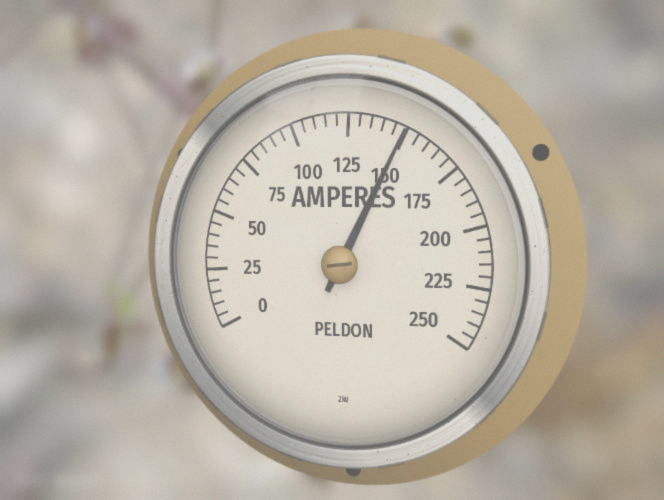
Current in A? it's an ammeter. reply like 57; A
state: 150; A
